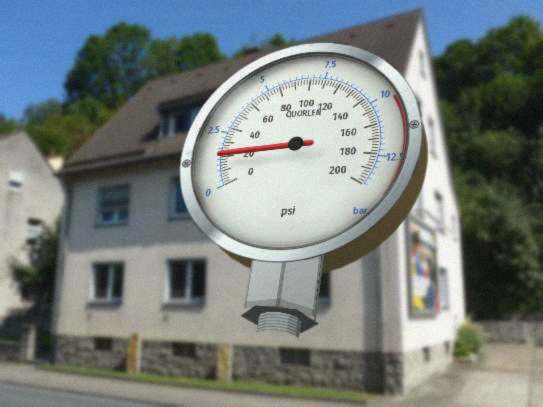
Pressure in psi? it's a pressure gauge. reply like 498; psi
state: 20; psi
